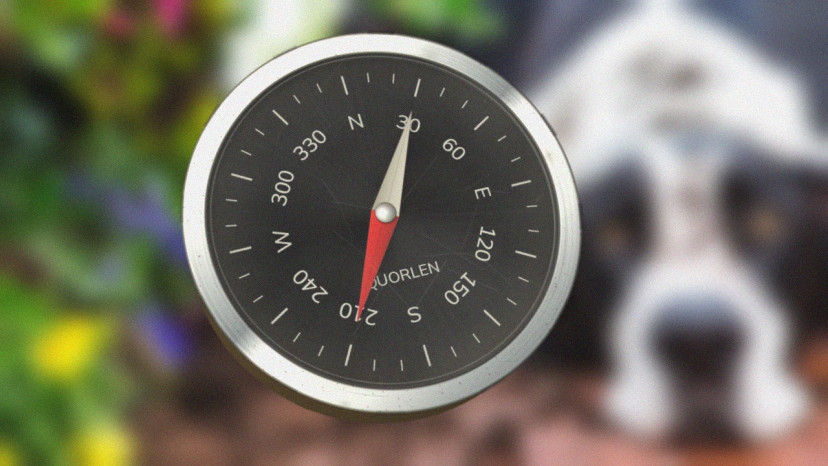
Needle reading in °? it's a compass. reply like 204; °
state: 210; °
